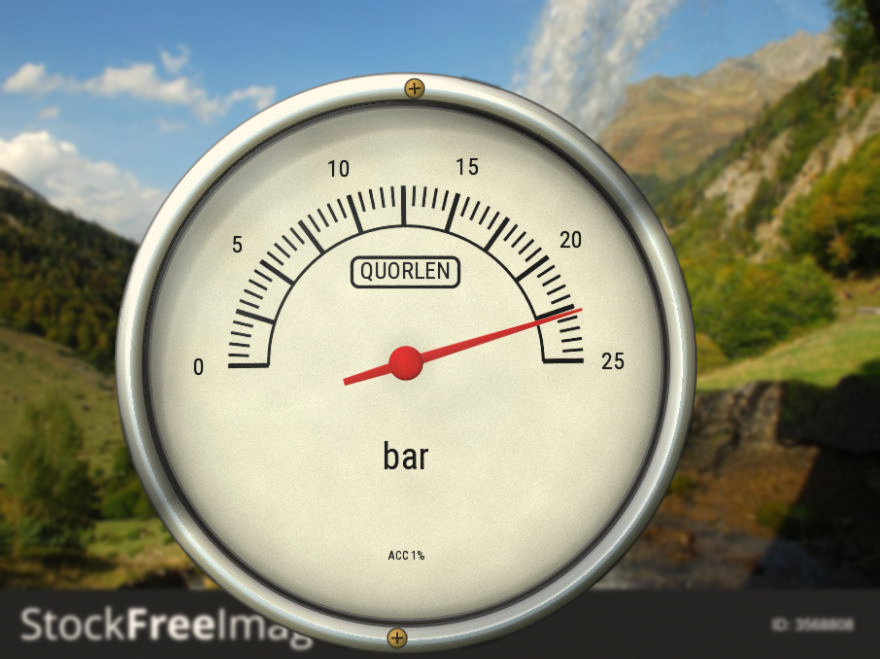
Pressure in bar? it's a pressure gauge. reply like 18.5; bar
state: 22.75; bar
